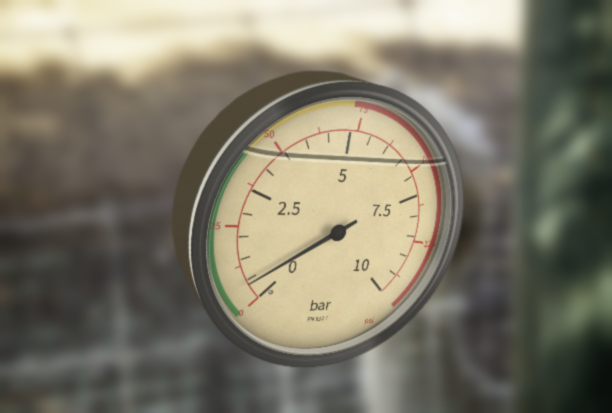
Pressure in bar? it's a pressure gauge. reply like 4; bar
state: 0.5; bar
